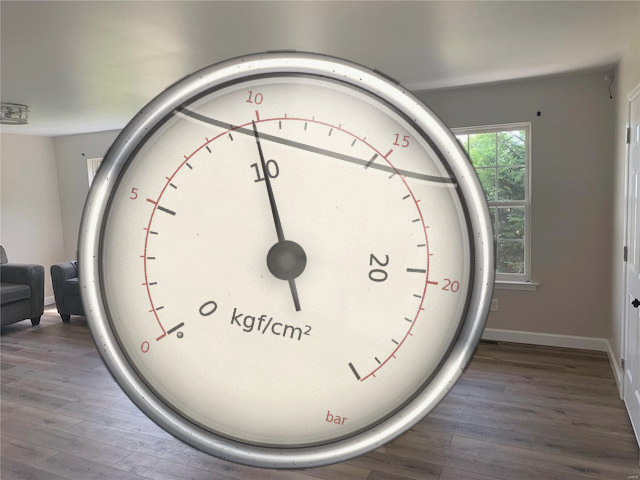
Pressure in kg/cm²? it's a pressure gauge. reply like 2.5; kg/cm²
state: 10; kg/cm²
